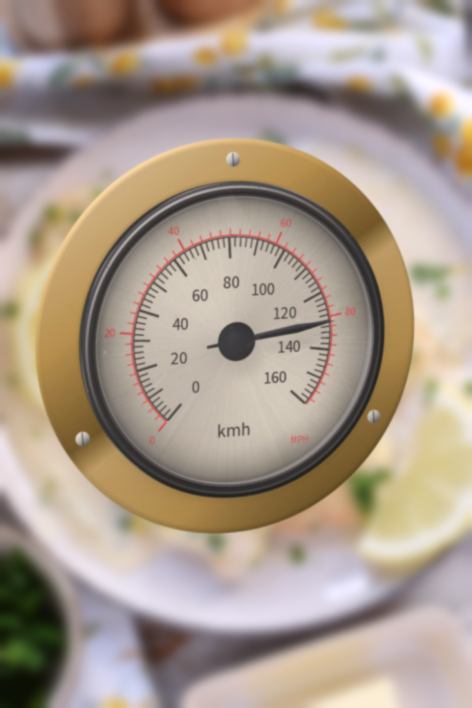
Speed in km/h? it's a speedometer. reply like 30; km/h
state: 130; km/h
